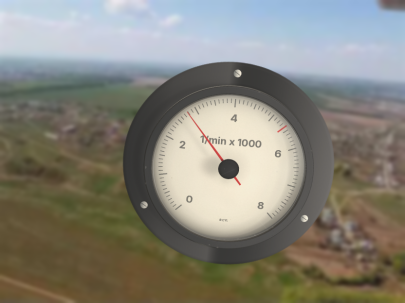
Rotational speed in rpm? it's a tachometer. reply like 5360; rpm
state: 2800; rpm
